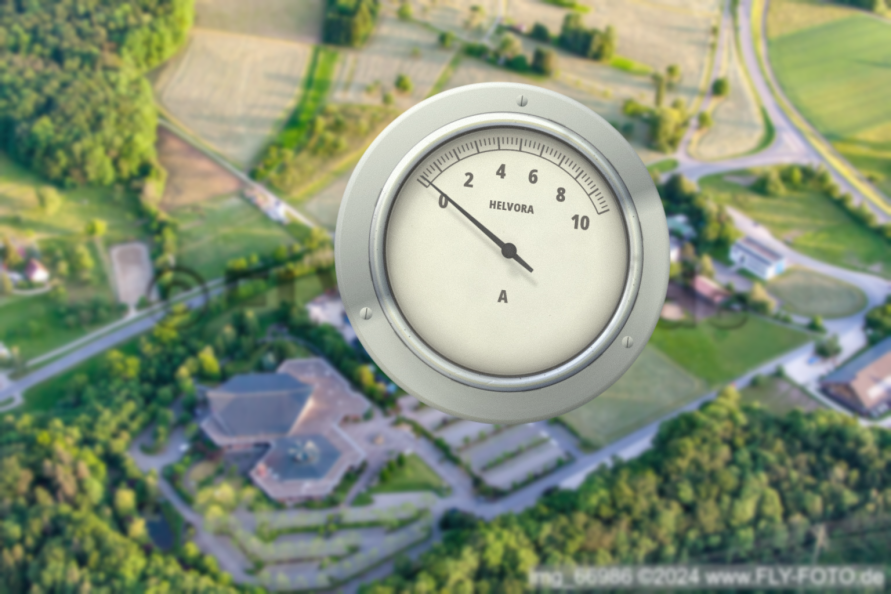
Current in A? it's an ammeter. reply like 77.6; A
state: 0.2; A
